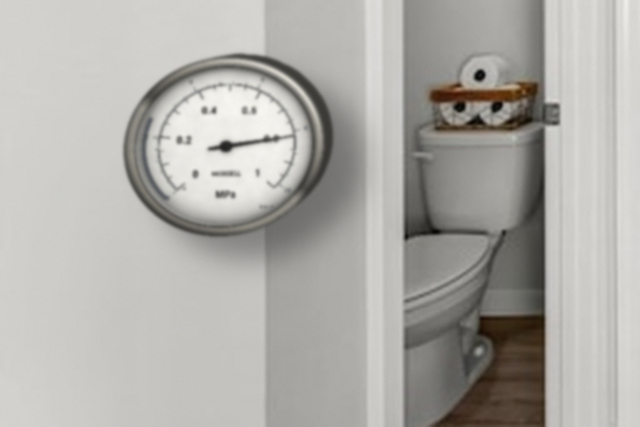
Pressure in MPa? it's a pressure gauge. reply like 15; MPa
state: 0.8; MPa
